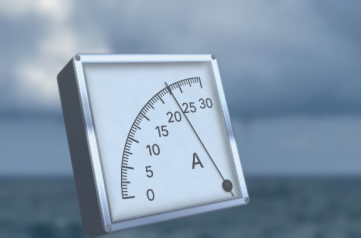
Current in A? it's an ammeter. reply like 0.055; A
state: 22.5; A
